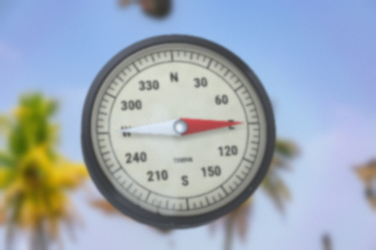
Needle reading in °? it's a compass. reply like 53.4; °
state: 90; °
